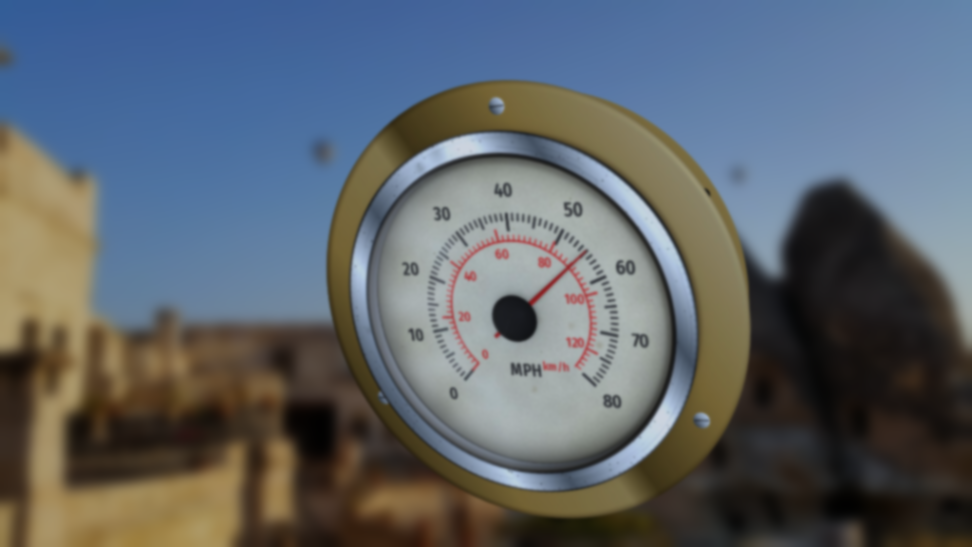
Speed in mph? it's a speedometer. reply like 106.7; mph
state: 55; mph
